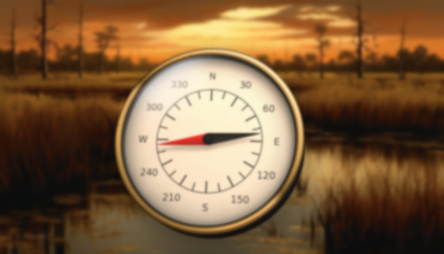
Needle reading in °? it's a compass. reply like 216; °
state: 262.5; °
